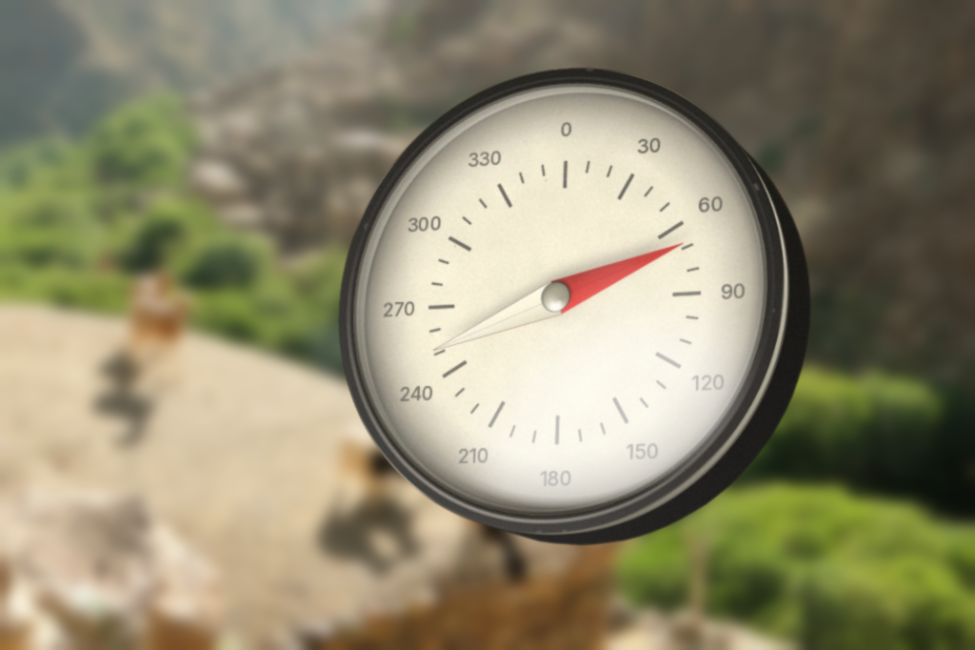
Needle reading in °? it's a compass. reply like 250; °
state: 70; °
